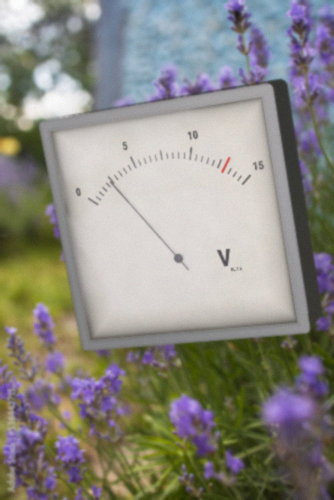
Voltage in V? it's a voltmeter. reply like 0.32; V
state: 2.5; V
